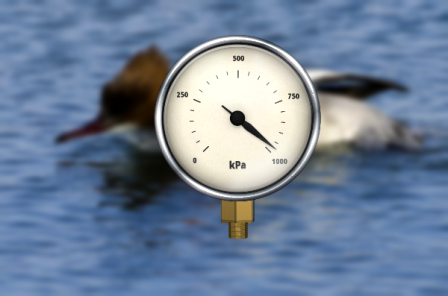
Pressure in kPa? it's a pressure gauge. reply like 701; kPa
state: 975; kPa
